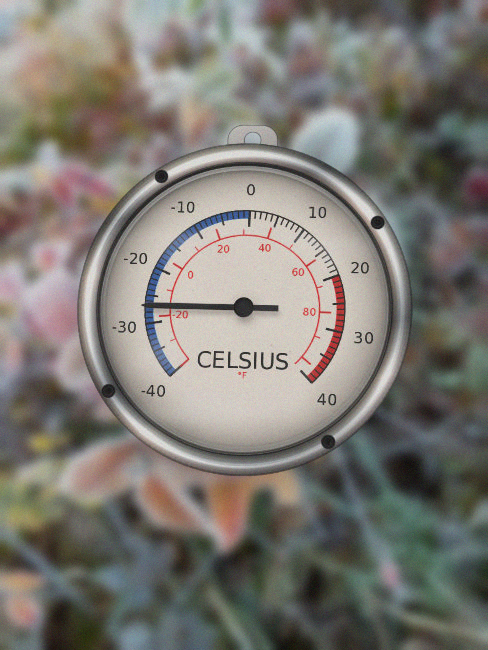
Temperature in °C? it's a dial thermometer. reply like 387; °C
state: -27; °C
